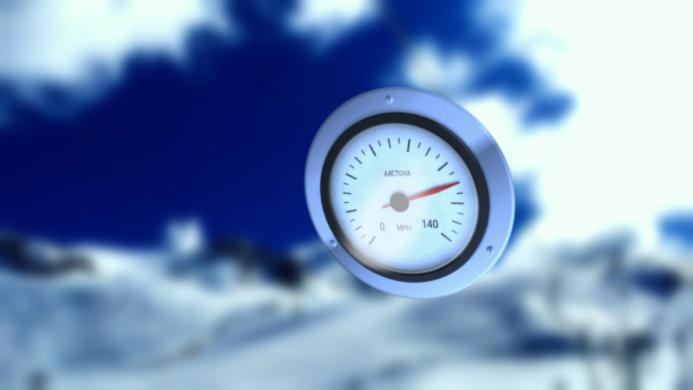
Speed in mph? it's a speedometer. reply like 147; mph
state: 110; mph
